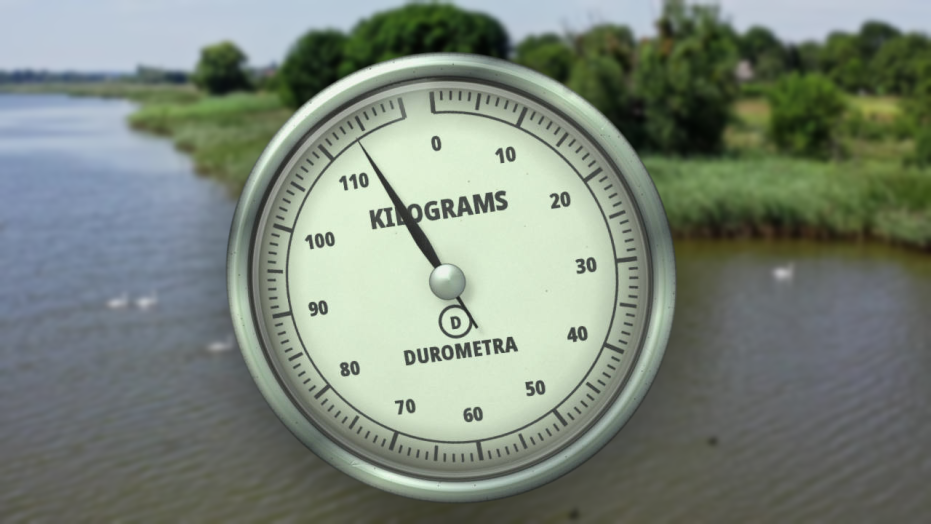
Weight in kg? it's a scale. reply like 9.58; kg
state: 114; kg
